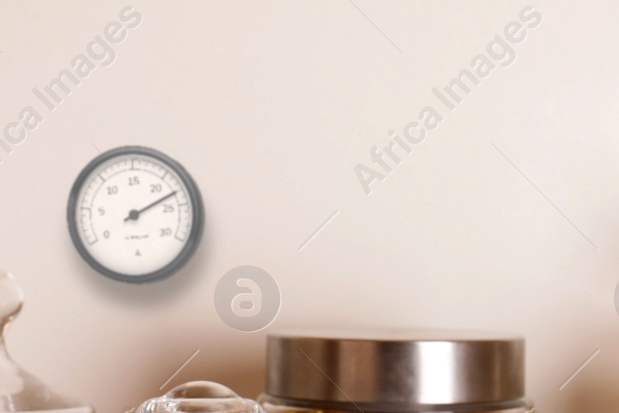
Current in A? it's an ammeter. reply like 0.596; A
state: 23; A
